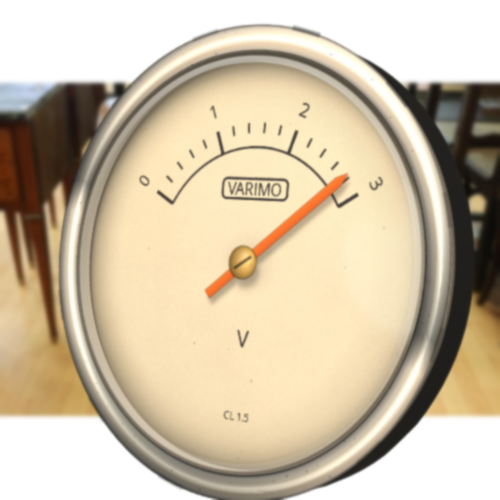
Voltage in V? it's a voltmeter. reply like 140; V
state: 2.8; V
